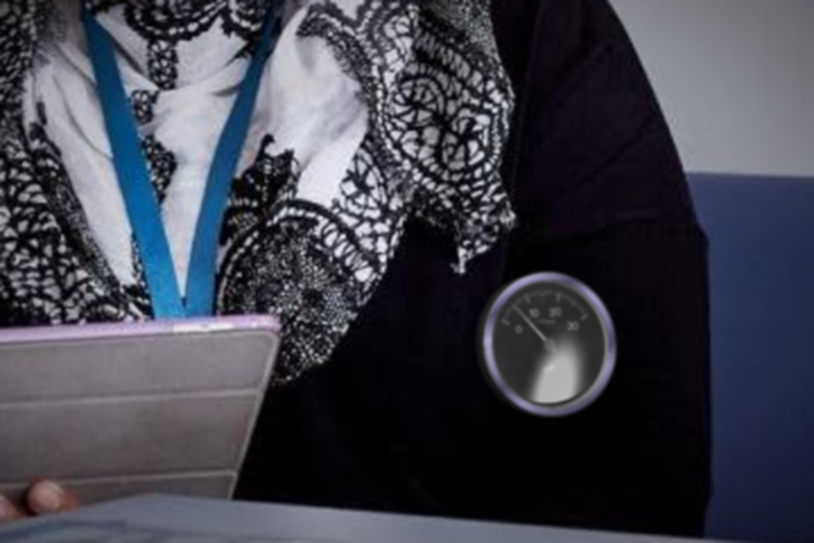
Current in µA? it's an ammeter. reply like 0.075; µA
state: 5; µA
